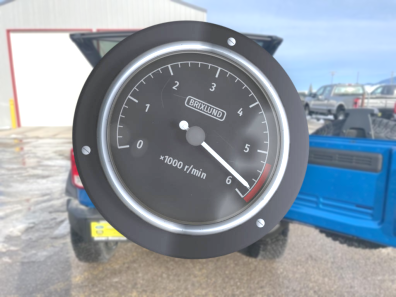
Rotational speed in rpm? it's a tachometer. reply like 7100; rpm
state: 5800; rpm
